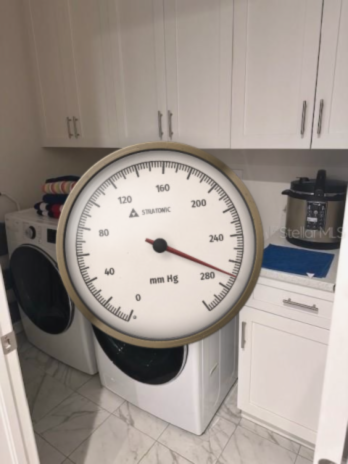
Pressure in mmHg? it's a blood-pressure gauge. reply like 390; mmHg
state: 270; mmHg
